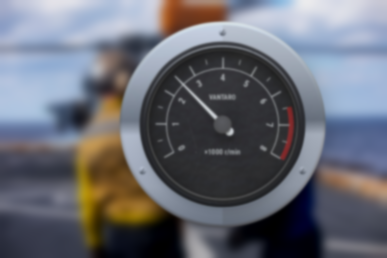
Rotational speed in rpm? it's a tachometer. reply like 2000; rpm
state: 2500; rpm
